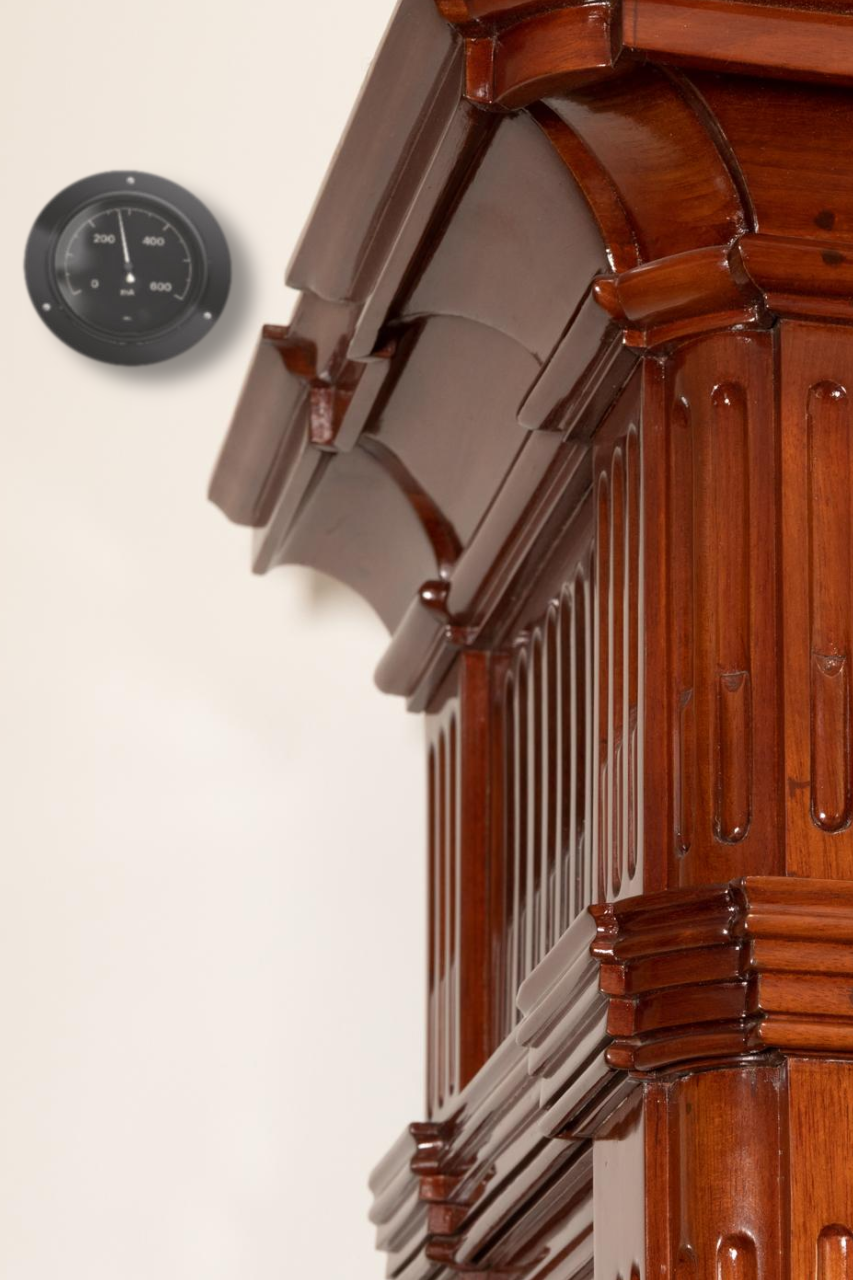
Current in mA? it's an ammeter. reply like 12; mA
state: 275; mA
